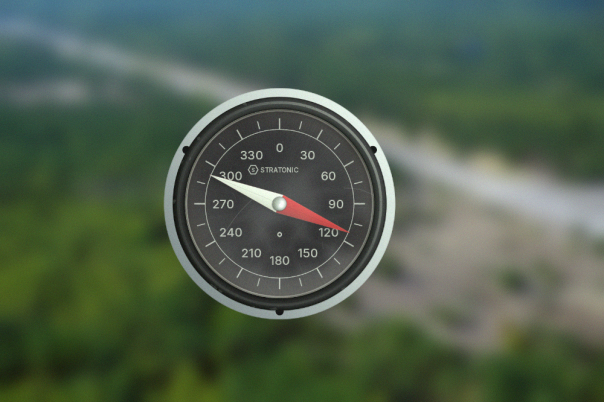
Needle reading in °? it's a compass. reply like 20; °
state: 112.5; °
